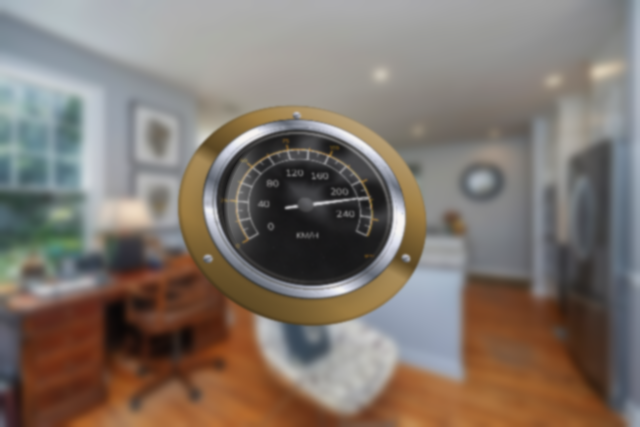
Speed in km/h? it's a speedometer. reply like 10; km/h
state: 220; km/h
